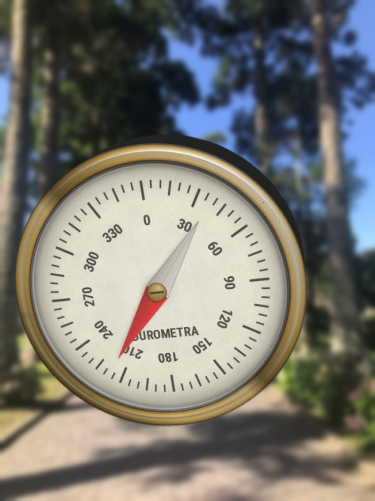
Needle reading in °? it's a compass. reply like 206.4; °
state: 217.5; °
